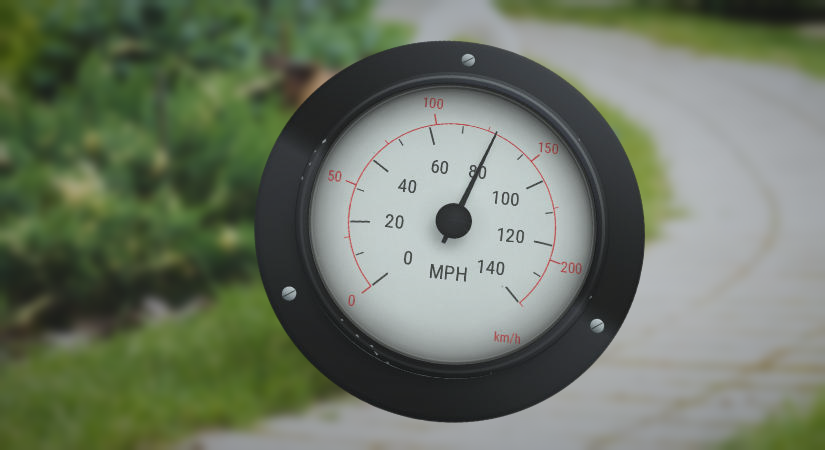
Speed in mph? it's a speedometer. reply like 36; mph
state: 80; mph
